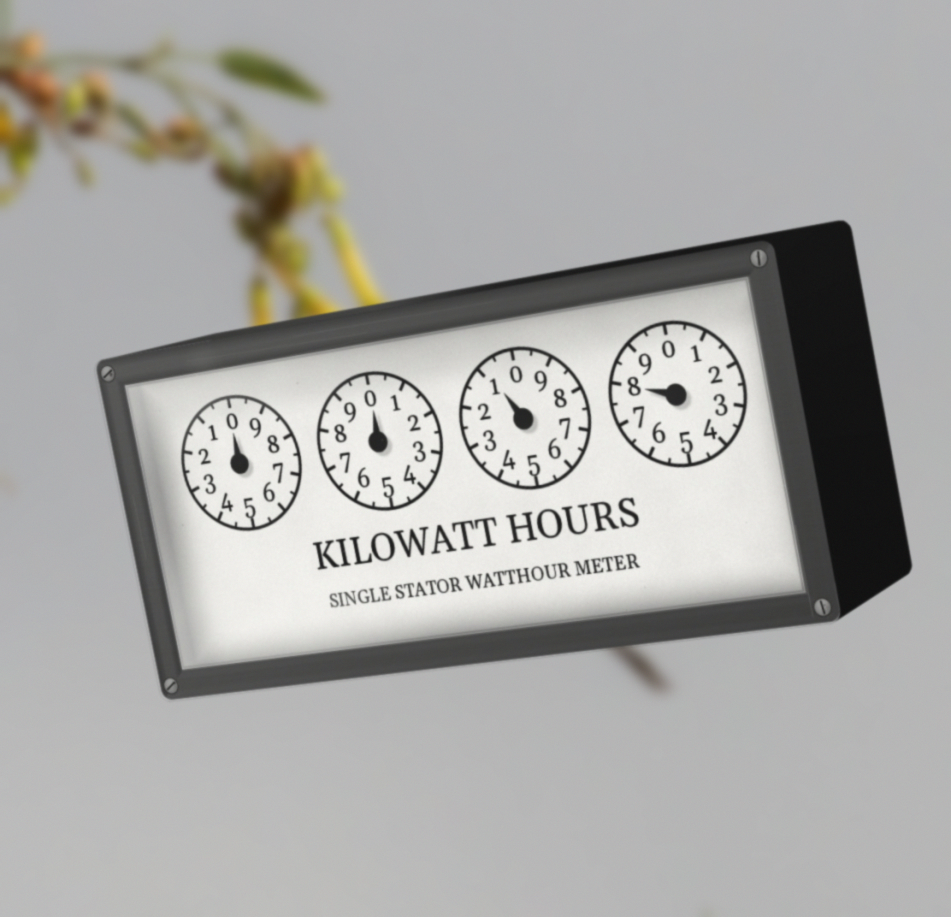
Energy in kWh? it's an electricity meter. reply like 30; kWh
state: 8; kWh
